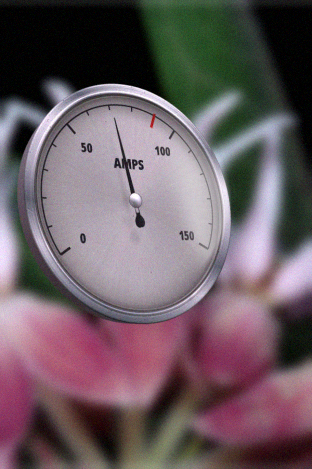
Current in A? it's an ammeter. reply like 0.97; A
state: 70; A
